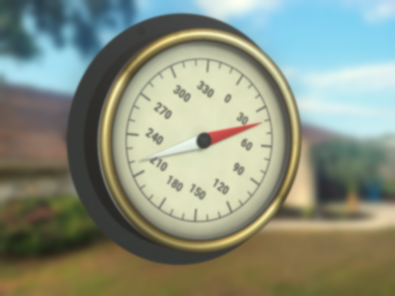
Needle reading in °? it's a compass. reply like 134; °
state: 40; °
